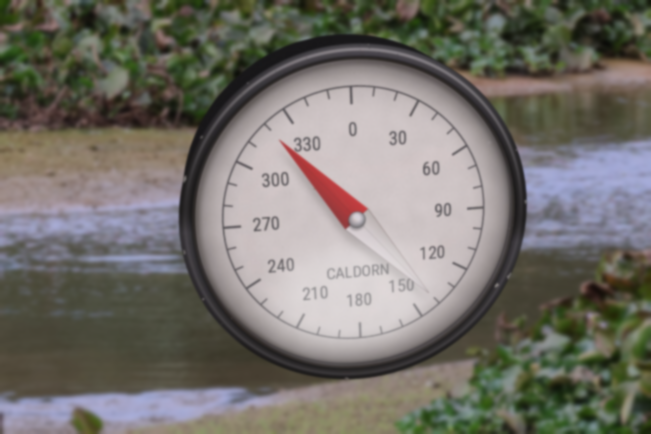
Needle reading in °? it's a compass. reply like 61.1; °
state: 320; °
